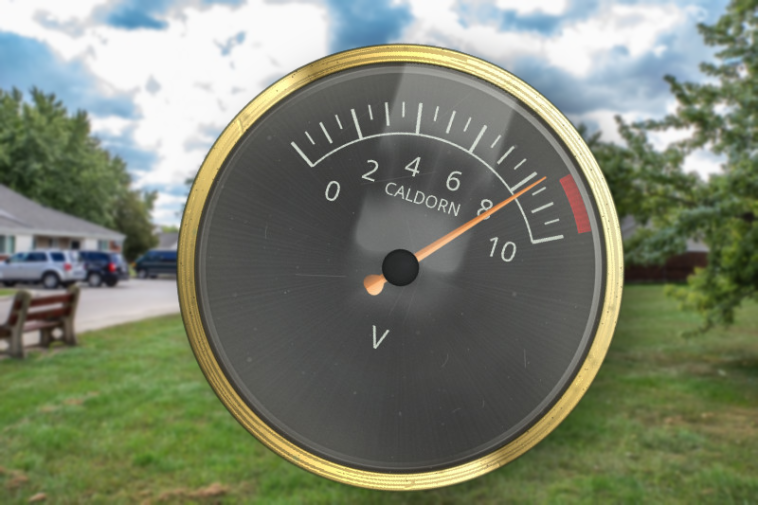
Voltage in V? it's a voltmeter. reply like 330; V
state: 8.25; V
